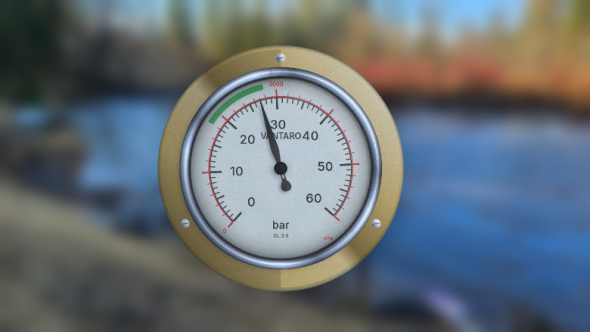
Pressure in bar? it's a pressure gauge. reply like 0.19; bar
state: 27; bar
